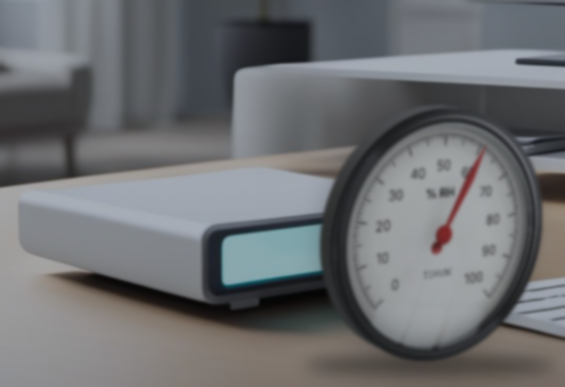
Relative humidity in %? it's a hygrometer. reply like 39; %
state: 60; %
